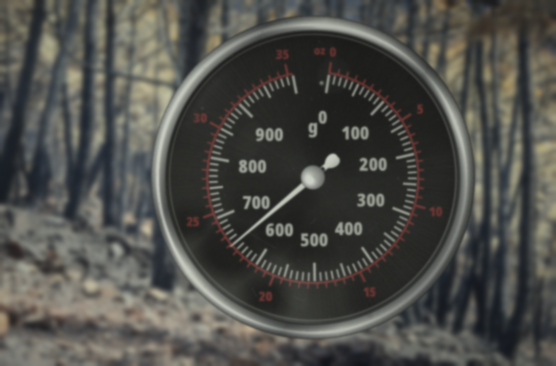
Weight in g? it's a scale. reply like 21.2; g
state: 650; g
